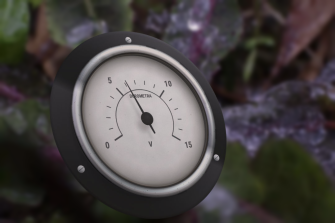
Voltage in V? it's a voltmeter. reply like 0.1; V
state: 6; V
